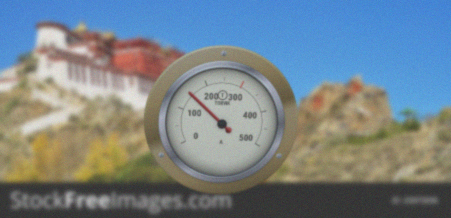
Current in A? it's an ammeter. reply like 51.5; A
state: 150; A
